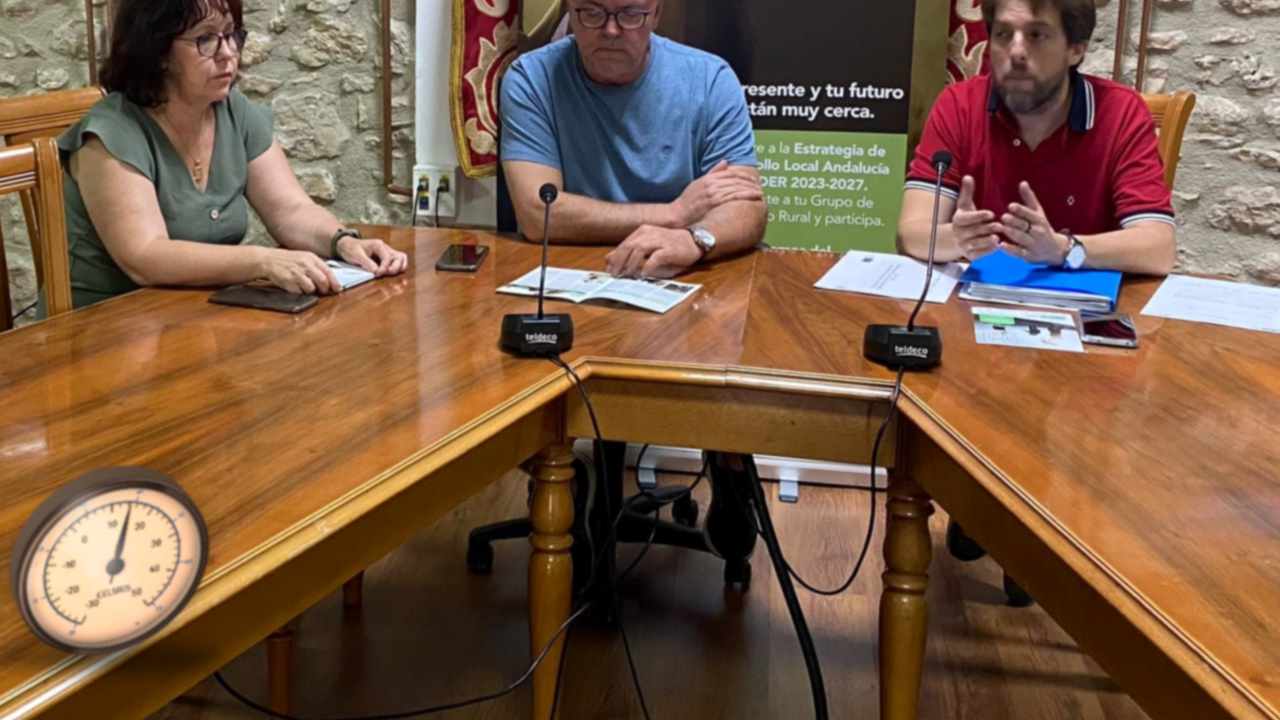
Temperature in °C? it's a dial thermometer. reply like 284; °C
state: 14; °C
